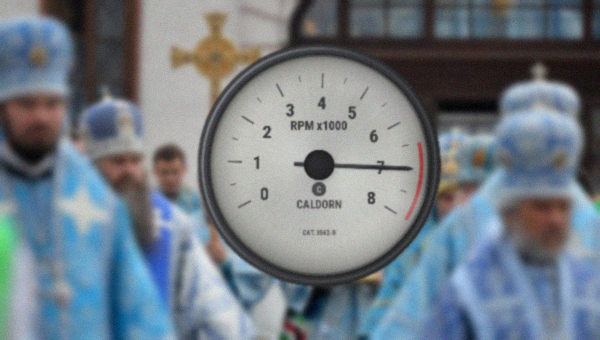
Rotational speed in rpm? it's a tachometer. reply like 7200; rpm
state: 7000; rpm
